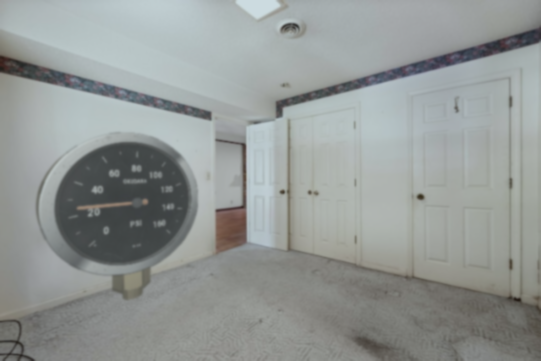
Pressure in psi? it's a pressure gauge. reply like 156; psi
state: 25; psi
